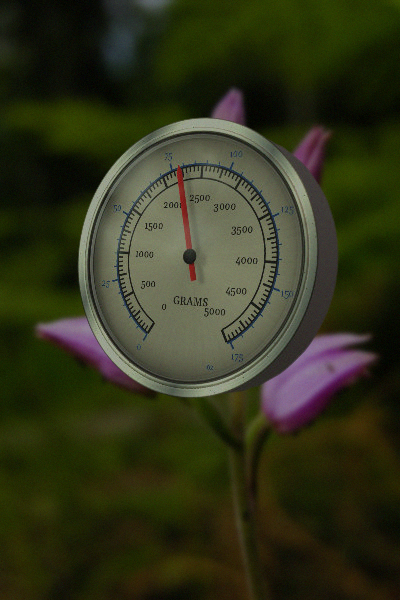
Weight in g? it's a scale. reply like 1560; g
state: 2250; g
